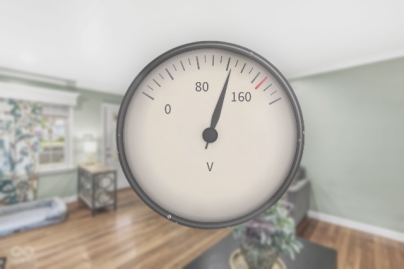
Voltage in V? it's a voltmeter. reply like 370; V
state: 125; V
